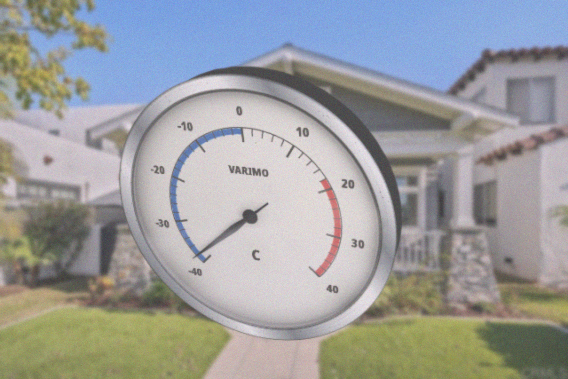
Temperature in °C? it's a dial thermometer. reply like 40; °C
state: -38; °C
